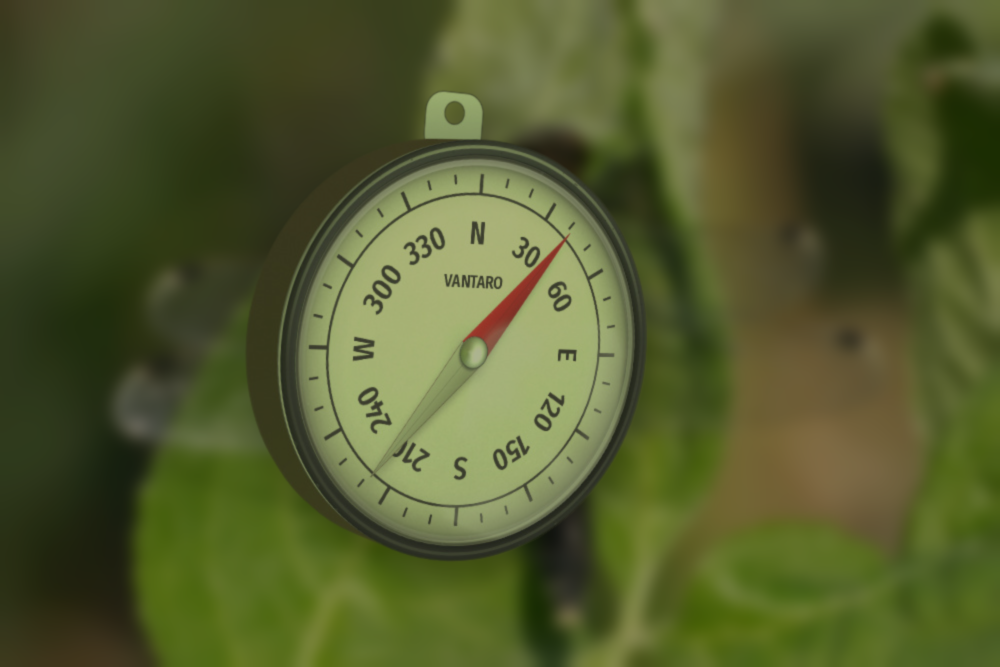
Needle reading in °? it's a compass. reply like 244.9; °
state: 40; °
